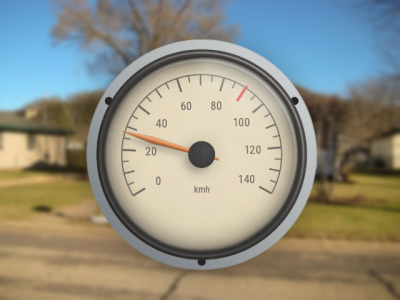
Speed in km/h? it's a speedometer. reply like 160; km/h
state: 27.5; km/h
